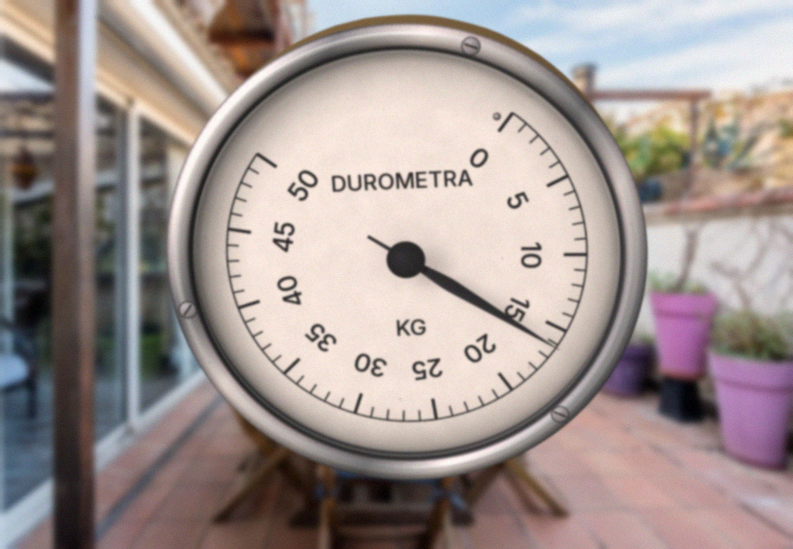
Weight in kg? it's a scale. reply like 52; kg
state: 16; kg
